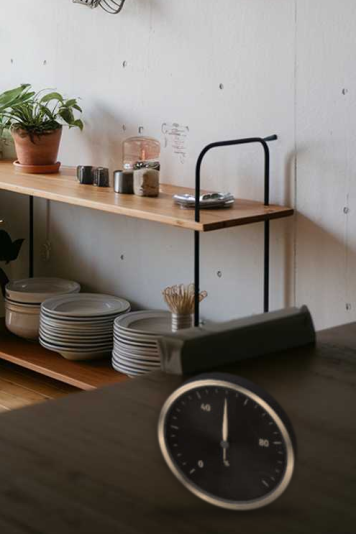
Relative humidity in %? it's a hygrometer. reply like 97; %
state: 52; %
